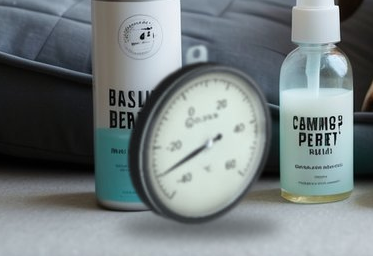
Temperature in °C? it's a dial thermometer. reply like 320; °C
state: -30; °C
